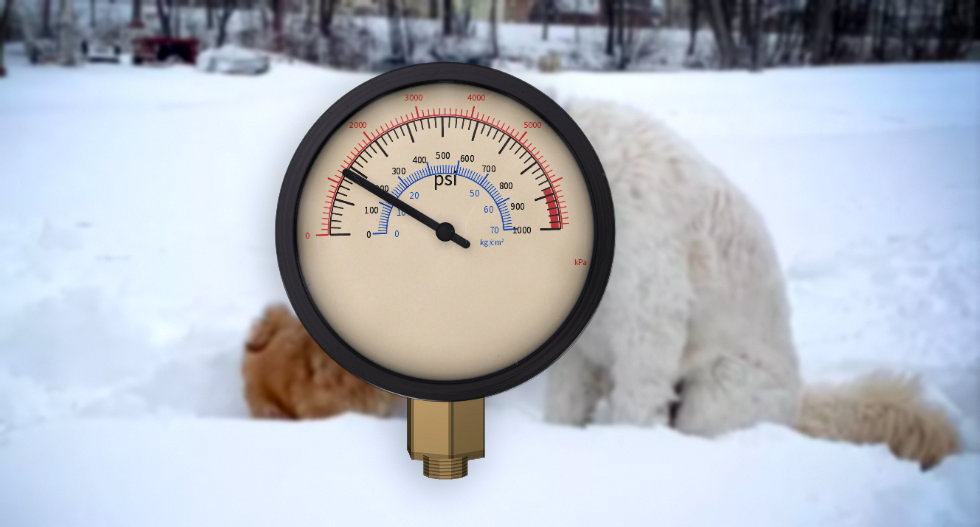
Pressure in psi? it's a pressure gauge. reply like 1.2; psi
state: 180; psi
